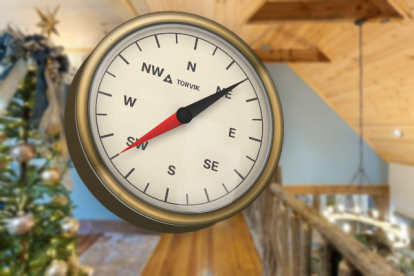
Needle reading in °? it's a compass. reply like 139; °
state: 225; °
